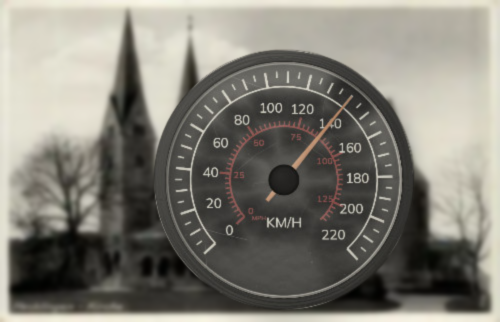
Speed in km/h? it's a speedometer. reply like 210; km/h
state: 140; km/h
